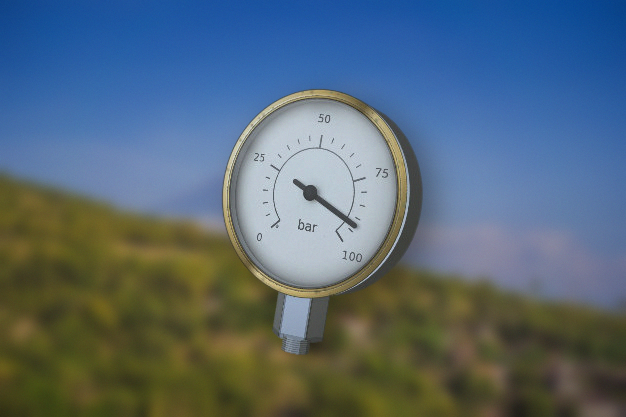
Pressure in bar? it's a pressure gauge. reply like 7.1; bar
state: 92.5; bar
